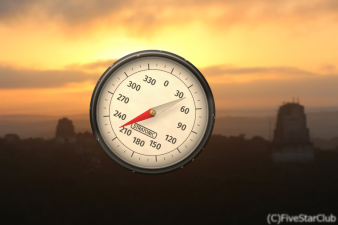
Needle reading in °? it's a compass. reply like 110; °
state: 220; °
